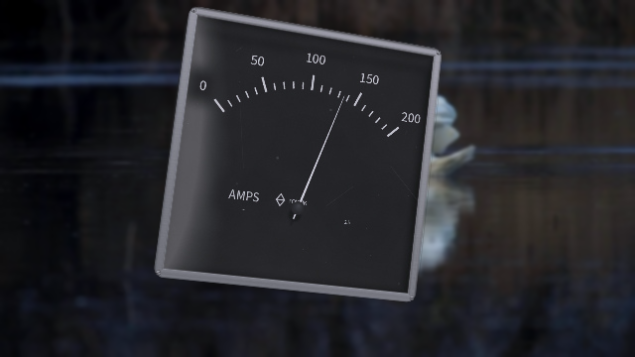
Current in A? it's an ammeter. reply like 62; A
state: 135; A
